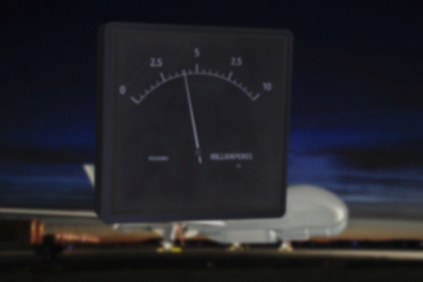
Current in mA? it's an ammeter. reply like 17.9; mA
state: 4; mA
